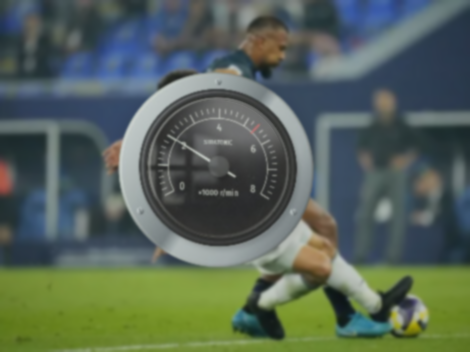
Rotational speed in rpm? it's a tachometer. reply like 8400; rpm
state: 2000; rpm
